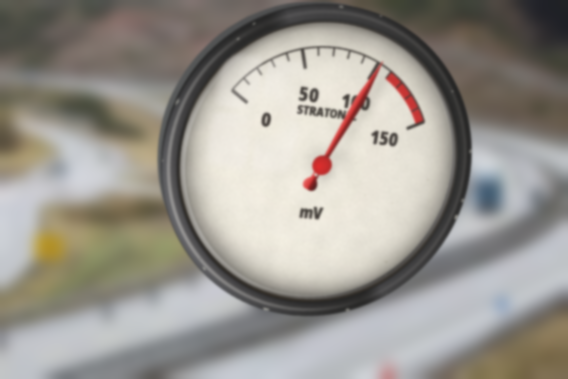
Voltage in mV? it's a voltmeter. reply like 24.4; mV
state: 100; mV
